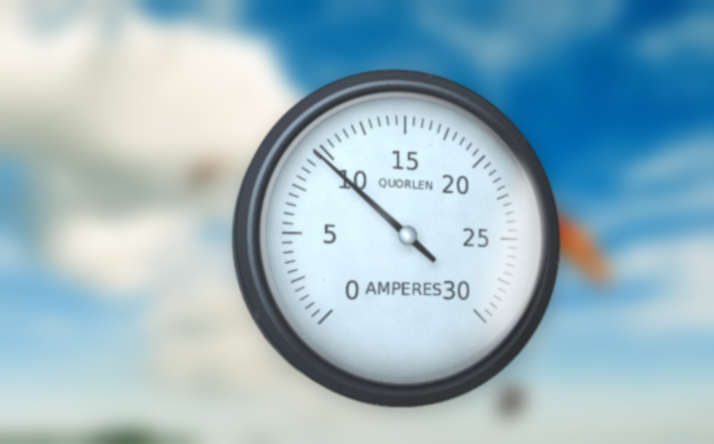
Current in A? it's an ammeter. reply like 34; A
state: 9.5; A
